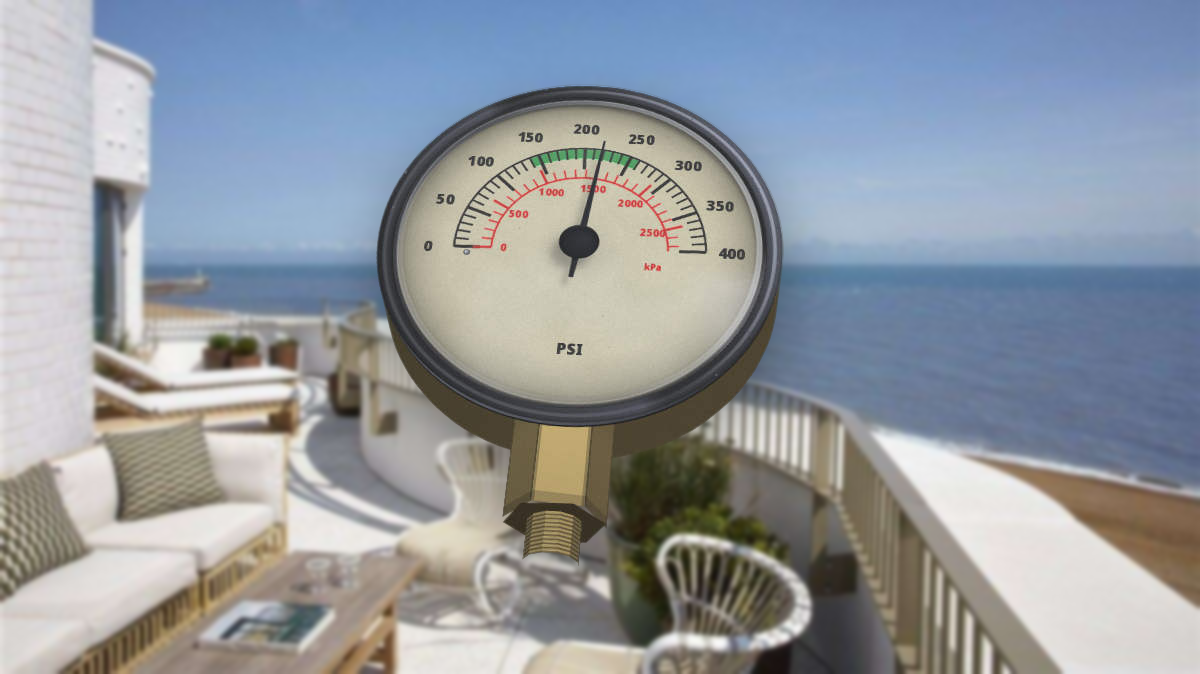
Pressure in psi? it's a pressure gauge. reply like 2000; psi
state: 220; psi
